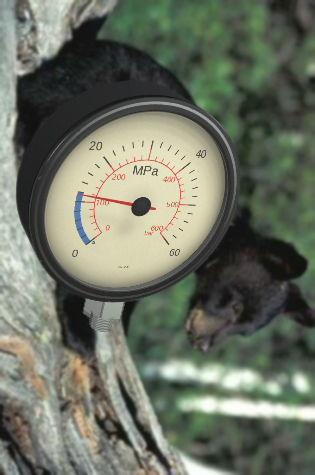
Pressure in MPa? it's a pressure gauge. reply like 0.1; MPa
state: 12; MPa
